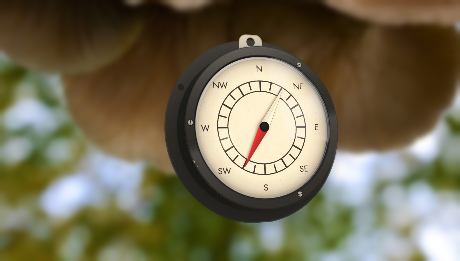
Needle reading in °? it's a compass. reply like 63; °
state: 210; °
